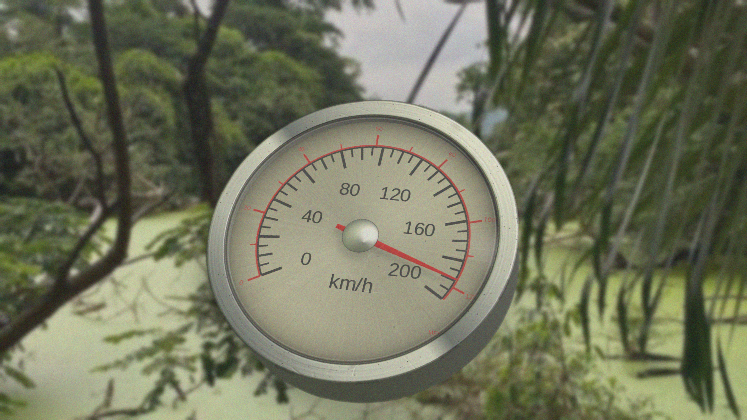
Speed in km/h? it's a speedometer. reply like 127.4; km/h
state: 190; km/h
